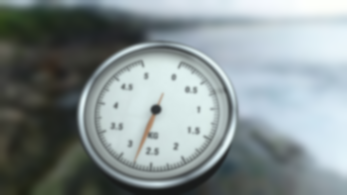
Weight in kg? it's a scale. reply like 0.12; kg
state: 2.75; kg
